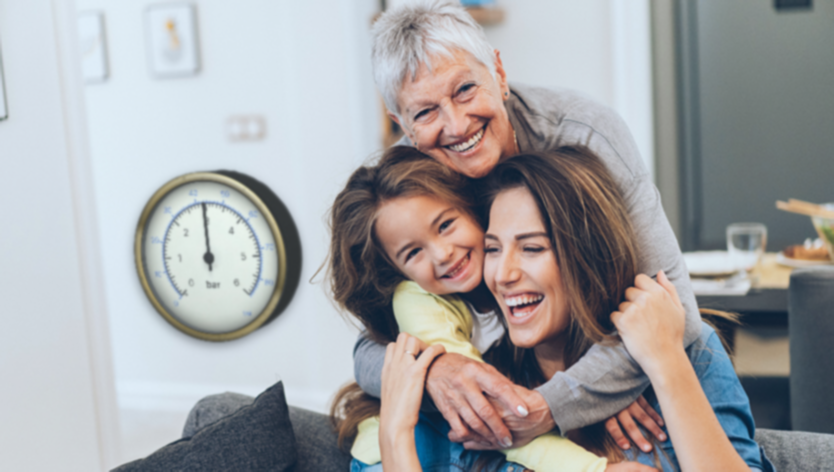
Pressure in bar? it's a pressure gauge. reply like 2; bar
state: 3; bar
